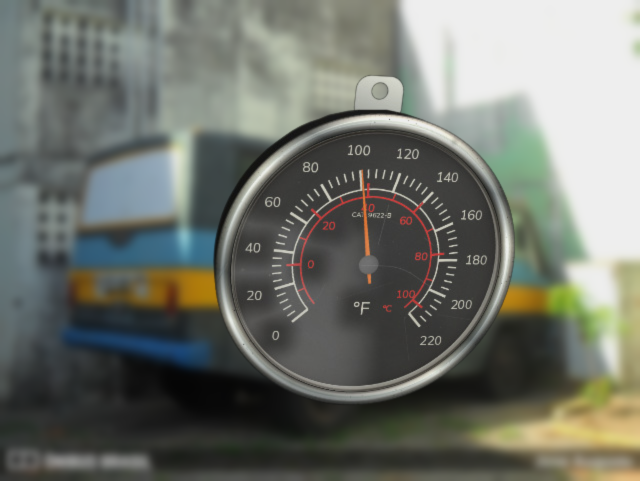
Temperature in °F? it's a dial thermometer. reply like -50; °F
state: 100; °F
